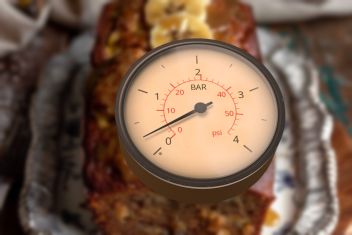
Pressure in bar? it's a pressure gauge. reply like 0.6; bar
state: 0.25; bar
